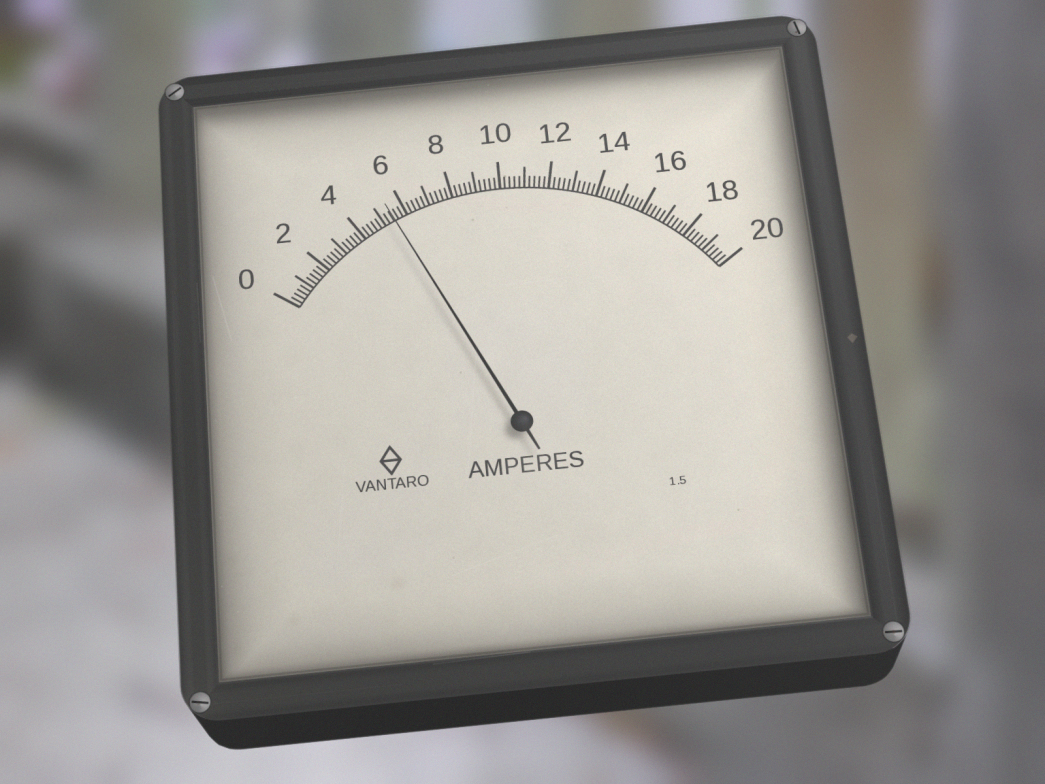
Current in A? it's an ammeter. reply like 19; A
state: 5.4; A
